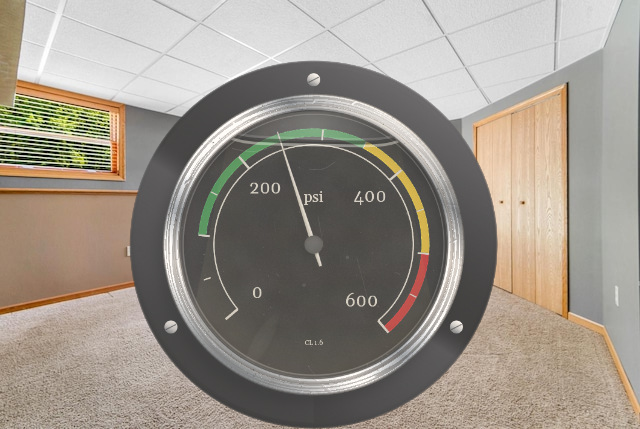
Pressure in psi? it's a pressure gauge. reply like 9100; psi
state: 250; psi
